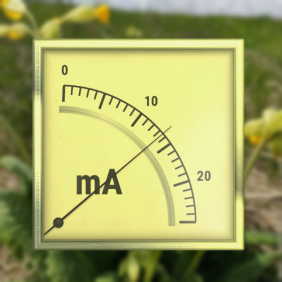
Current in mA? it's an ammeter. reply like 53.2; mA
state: 13.5; mA
